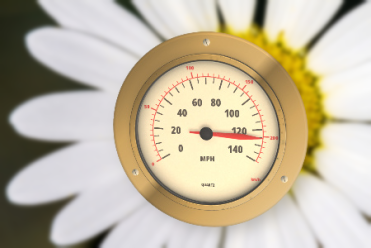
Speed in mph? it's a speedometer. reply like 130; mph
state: 125; mph
